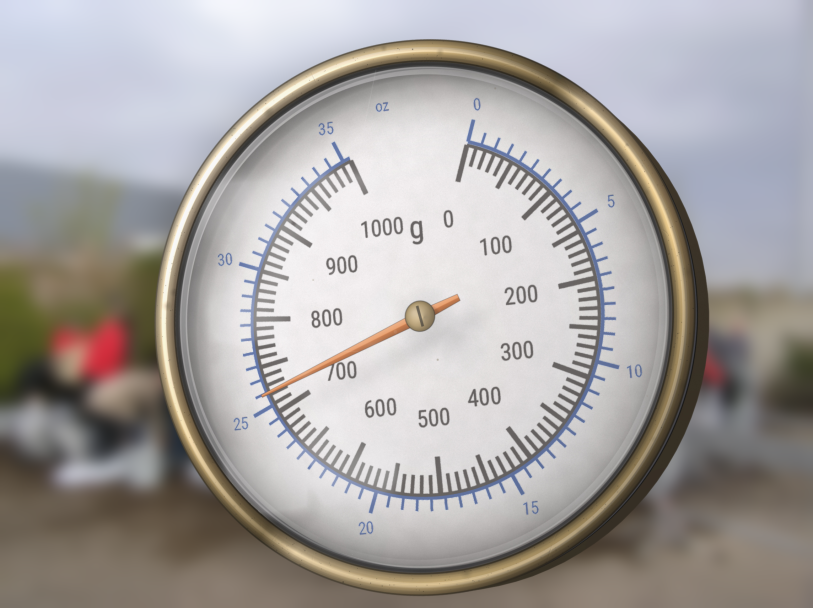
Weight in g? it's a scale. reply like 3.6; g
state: 720; g
